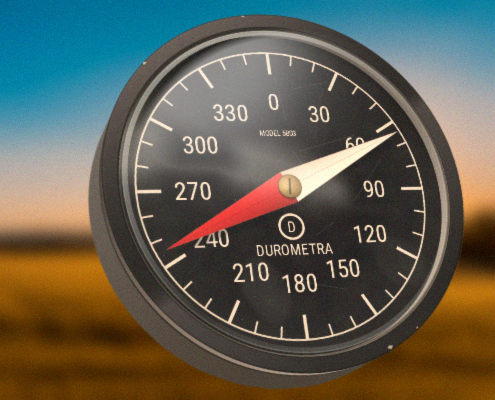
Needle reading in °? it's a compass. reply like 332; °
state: 245; °
